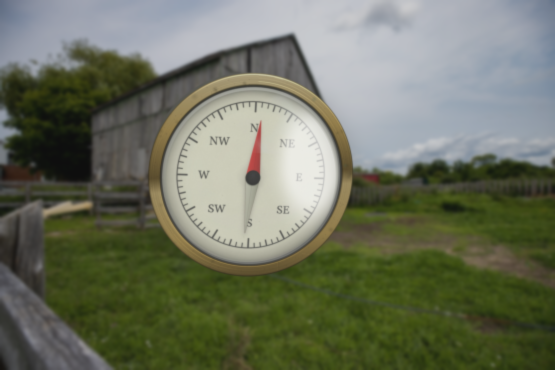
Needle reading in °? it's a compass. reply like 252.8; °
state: 5; °
